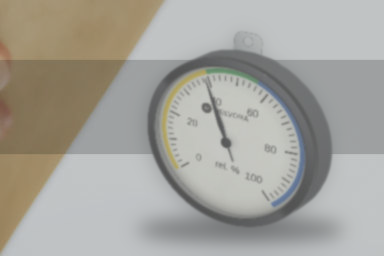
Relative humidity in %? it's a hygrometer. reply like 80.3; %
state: 40; %
